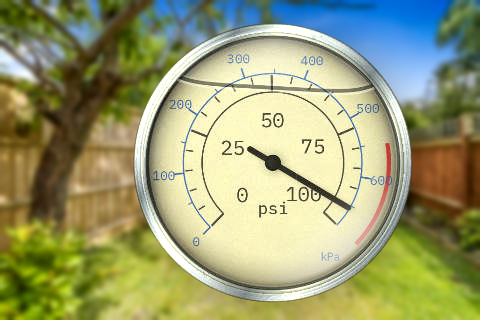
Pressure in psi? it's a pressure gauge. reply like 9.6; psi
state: 95; psi
